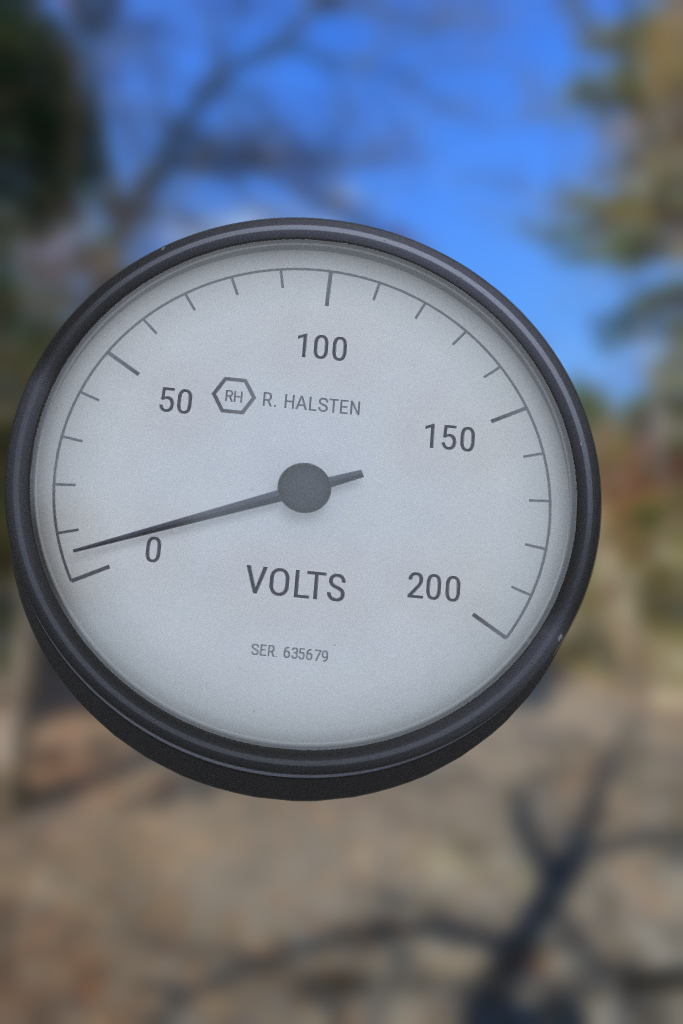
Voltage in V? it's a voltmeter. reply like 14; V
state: 5; V
